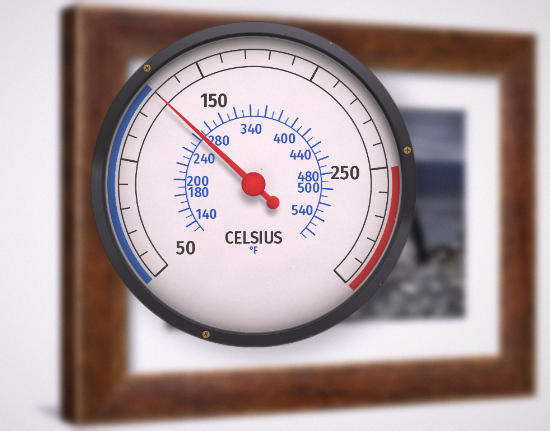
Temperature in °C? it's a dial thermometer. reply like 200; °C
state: 130; °C
